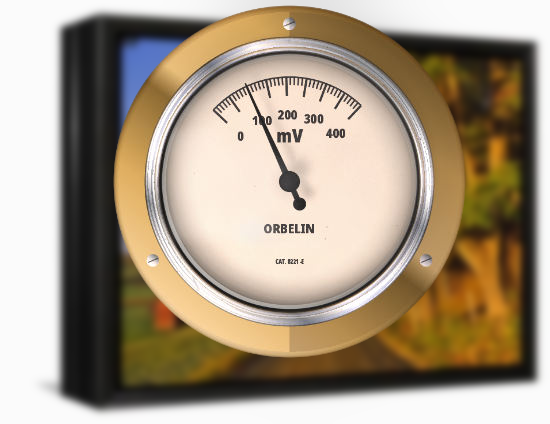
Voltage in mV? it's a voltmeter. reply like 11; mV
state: 100; mV
